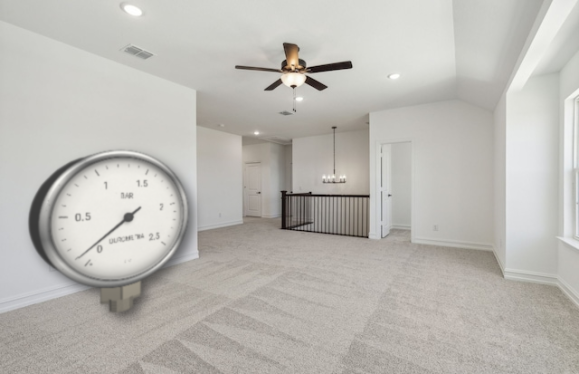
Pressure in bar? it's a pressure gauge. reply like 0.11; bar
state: 0.1; bar
